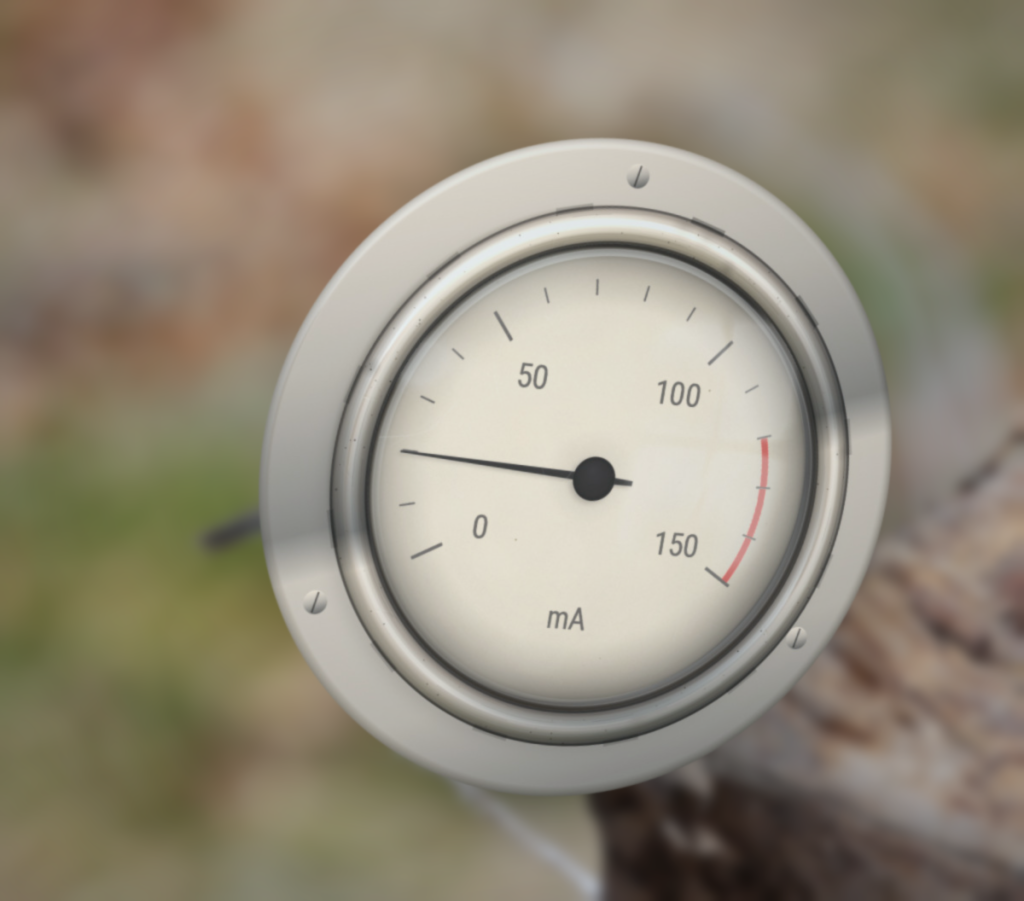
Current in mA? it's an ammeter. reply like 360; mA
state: 20; mA
